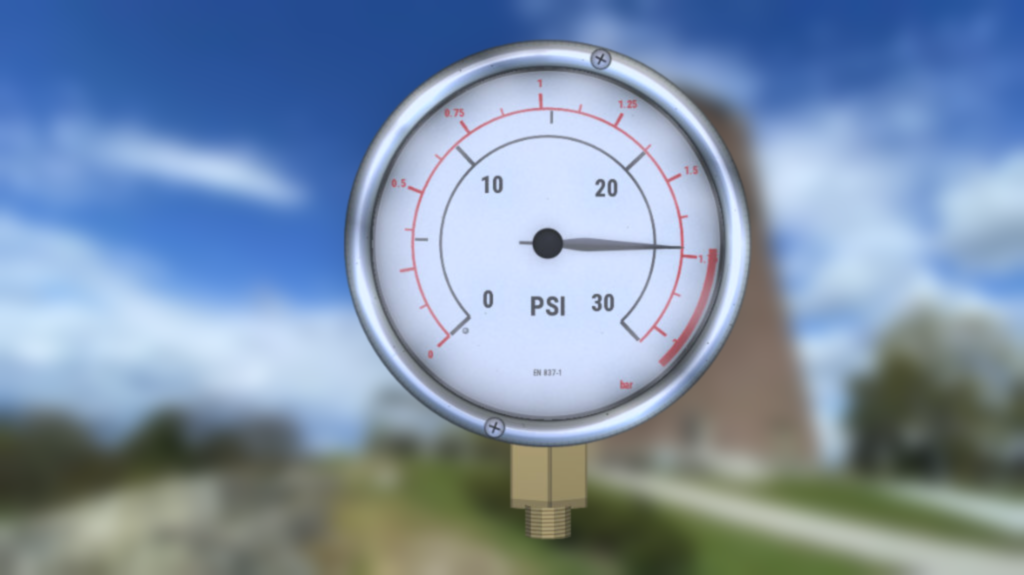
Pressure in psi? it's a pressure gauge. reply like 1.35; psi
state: 25; psi
